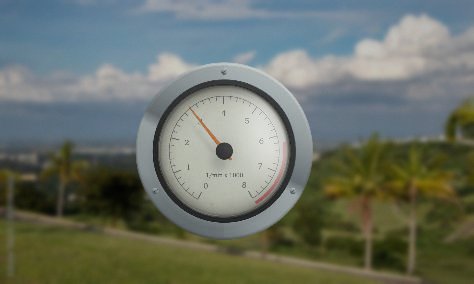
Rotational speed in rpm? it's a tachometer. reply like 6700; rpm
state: 3000; rpm
